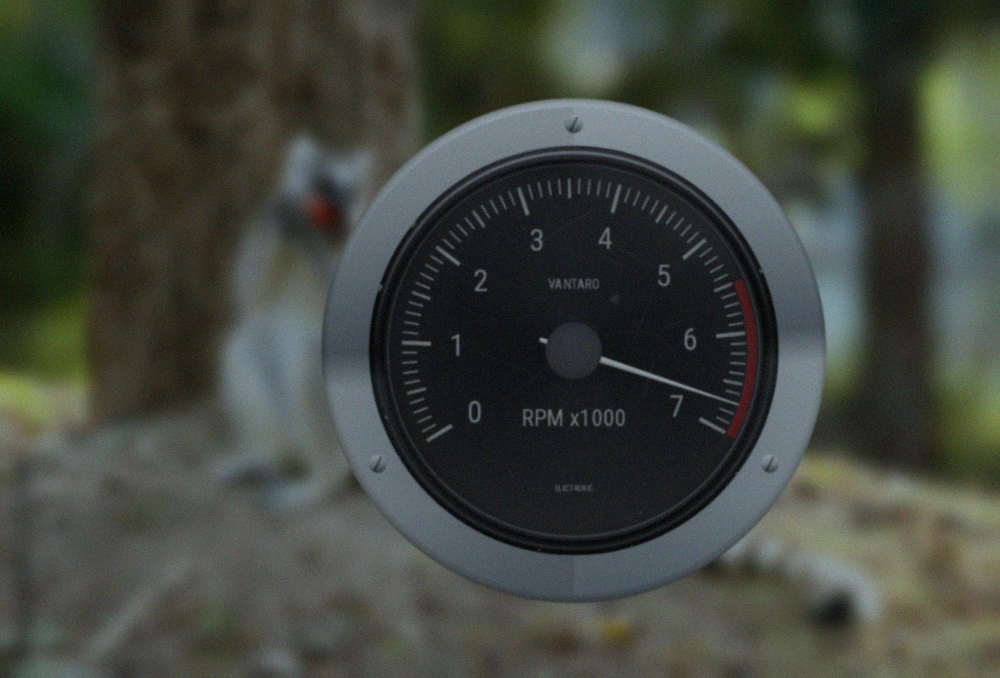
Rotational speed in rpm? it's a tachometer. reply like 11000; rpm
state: 6700; rpm
